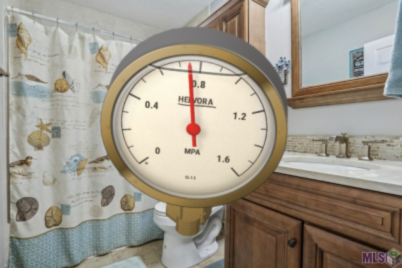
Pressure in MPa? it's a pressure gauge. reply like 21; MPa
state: 0.75; MPa
